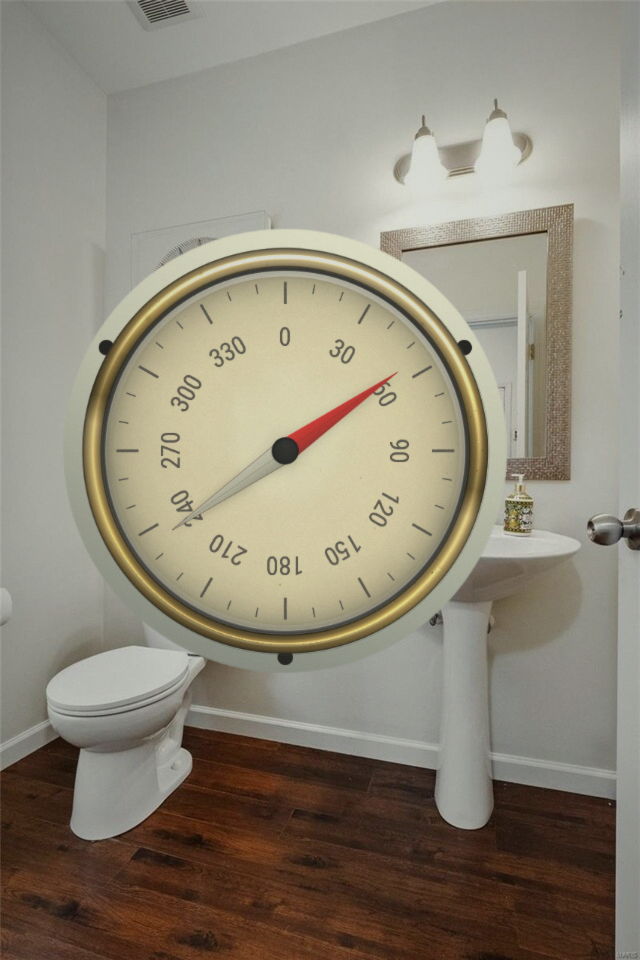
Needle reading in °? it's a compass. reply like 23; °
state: 55; °
